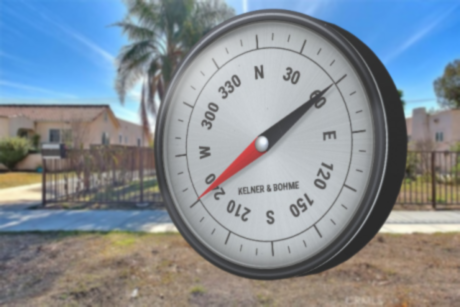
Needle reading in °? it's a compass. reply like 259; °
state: 240; °
